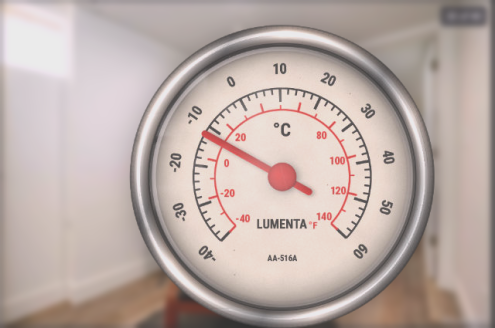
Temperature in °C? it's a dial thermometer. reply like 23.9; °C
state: -12; °C
